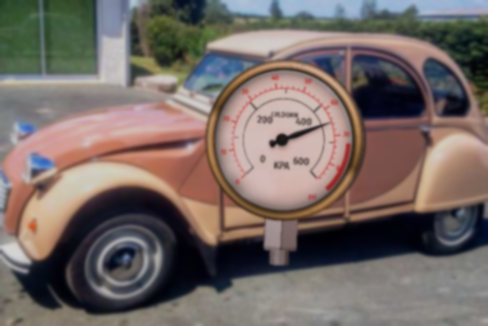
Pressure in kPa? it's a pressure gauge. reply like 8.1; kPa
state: 450; kPa
